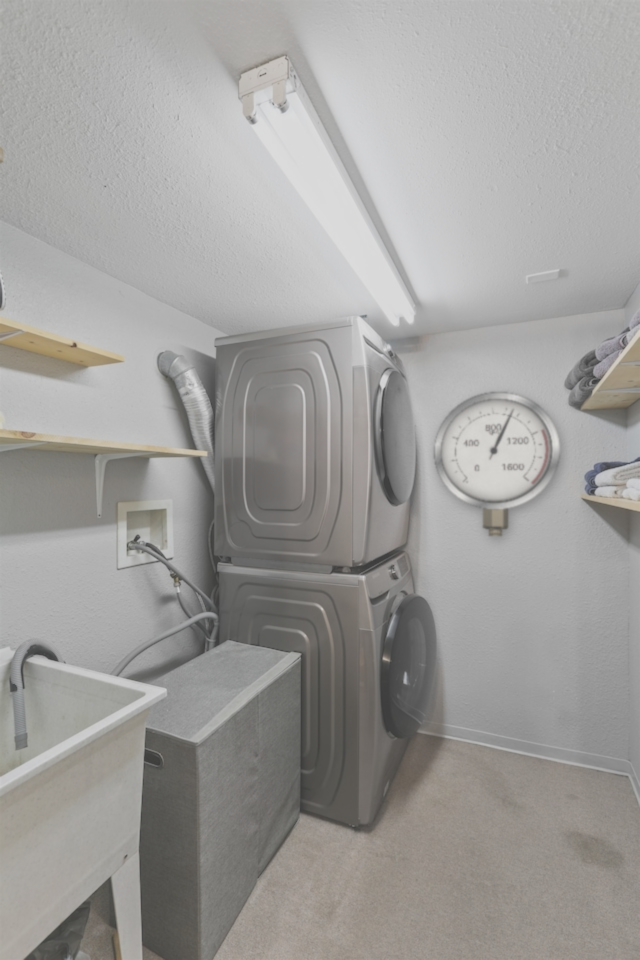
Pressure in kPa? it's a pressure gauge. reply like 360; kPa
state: 950; kPa
